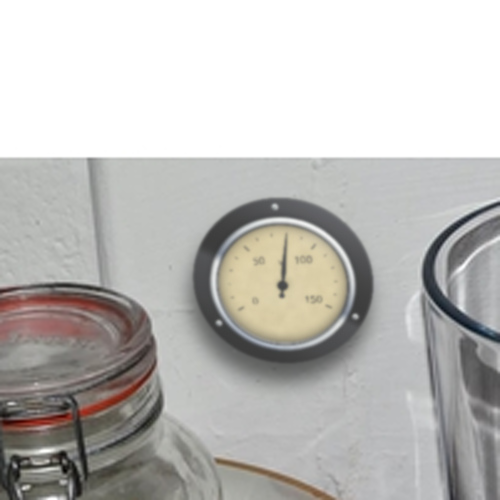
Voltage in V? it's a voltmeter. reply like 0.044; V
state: 80; V
